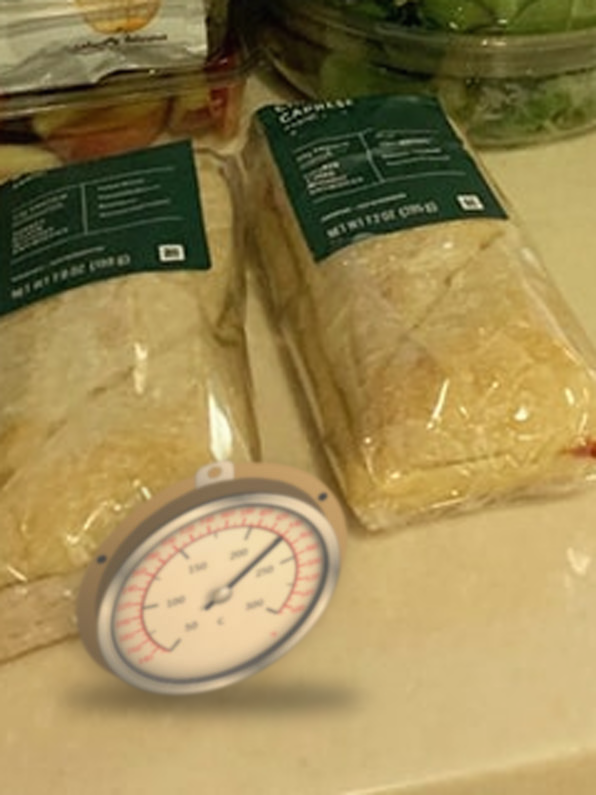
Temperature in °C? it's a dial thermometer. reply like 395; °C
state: 225; °C
